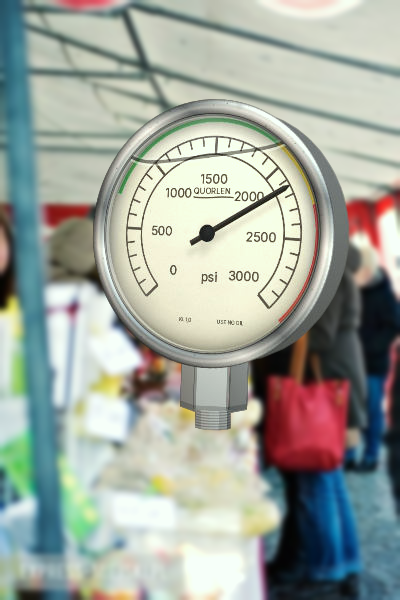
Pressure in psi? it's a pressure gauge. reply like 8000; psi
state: 2150; psi
